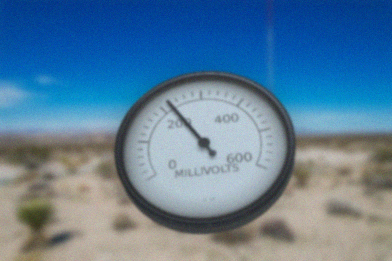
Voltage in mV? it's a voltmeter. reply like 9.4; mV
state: 220; mV
